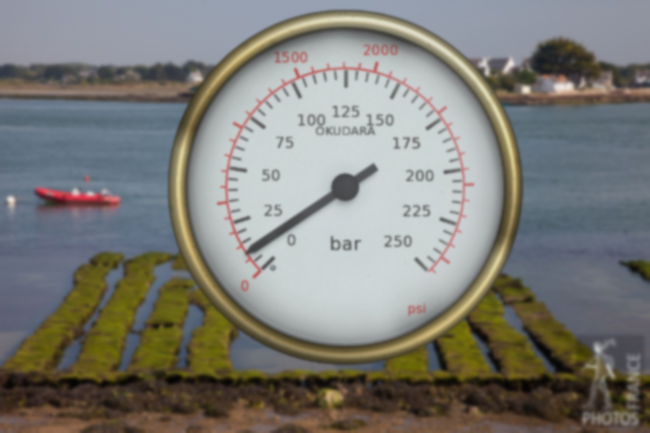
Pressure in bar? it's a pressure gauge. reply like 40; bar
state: 10; bar
